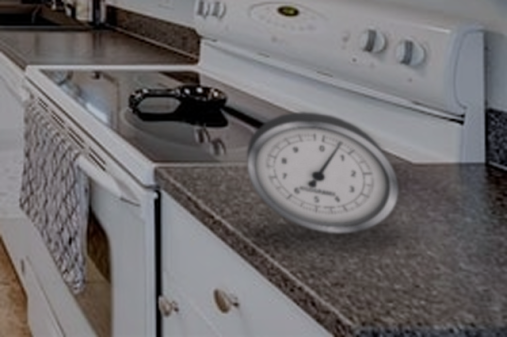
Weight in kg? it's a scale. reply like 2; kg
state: 0.5; kg
